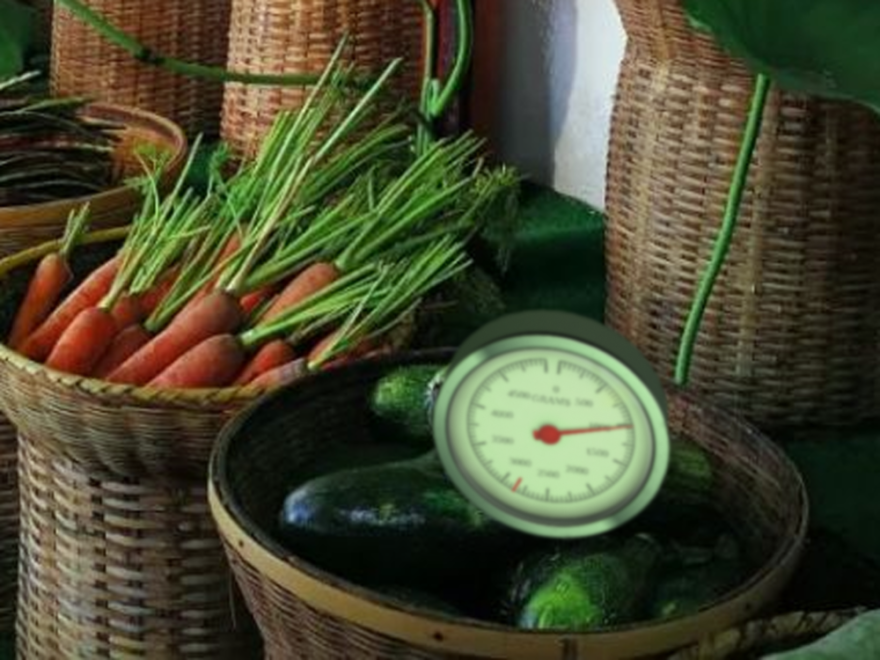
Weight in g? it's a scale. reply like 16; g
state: 1000; g
